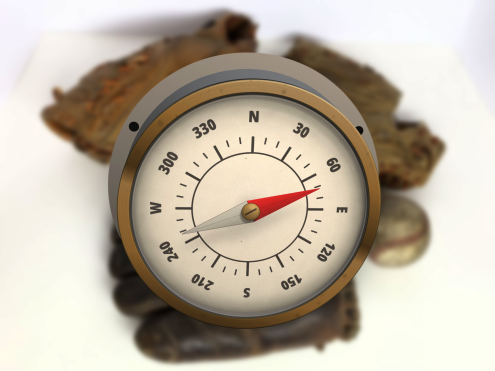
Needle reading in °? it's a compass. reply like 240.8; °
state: 70; °
